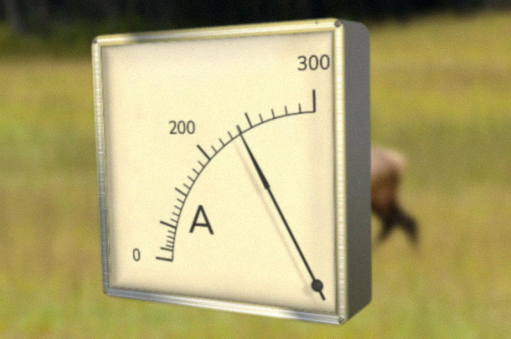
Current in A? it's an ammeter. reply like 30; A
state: 240; A
